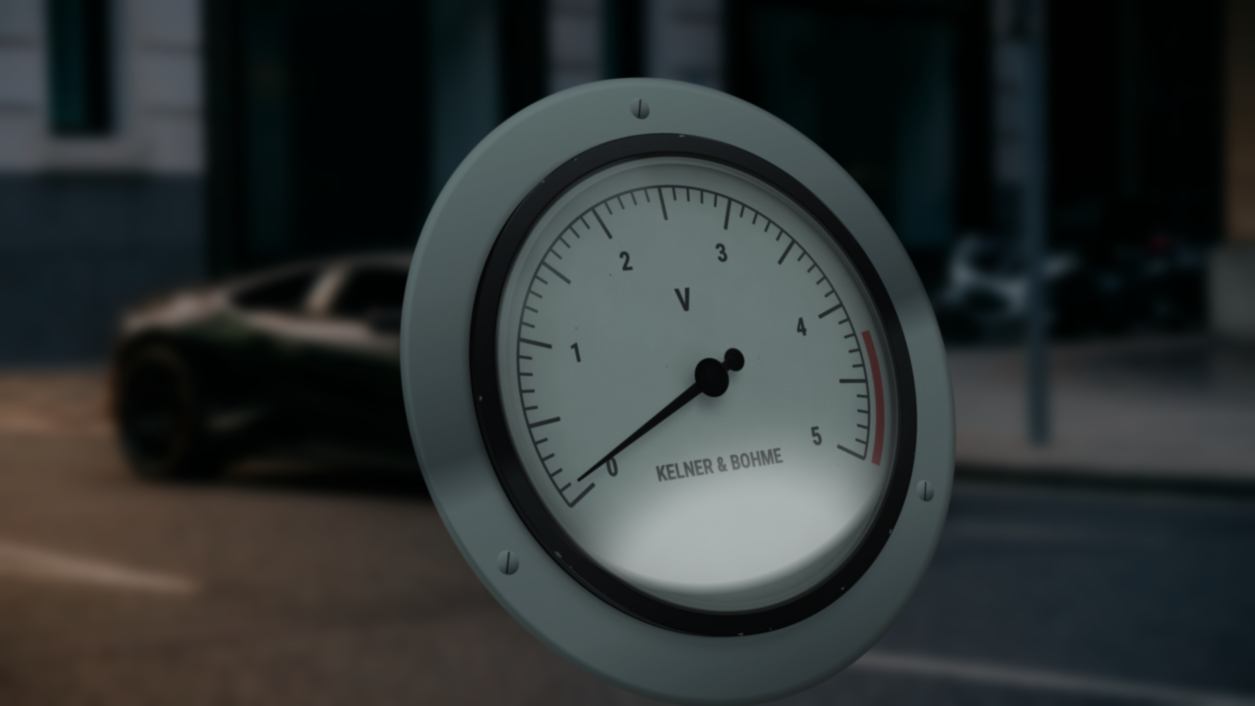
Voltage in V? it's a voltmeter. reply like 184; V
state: 0.1; V
